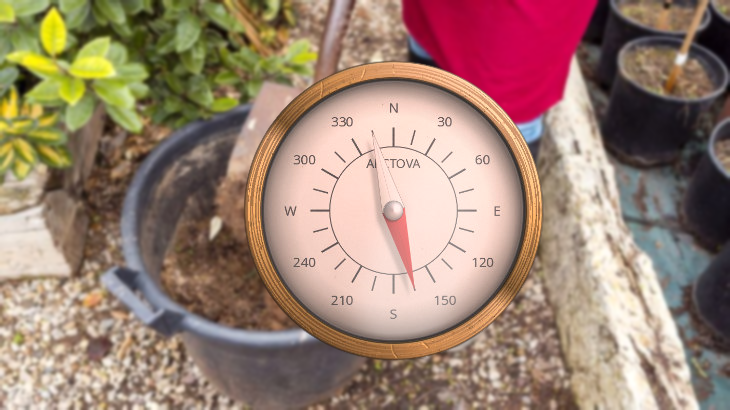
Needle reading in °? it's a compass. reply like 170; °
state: 165; °
